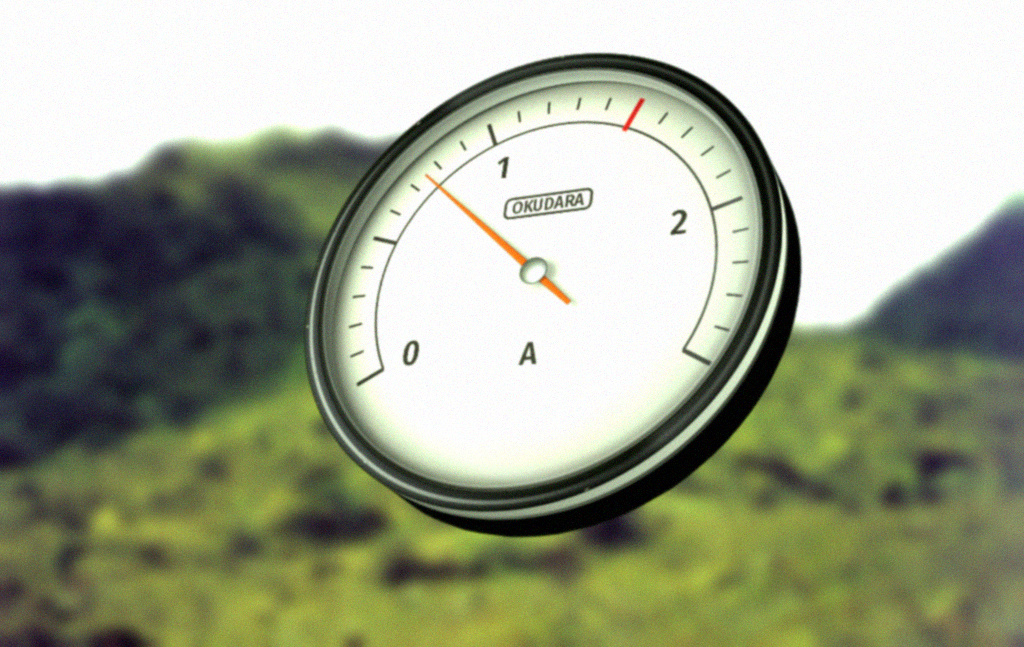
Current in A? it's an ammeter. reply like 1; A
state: 0.75; A
